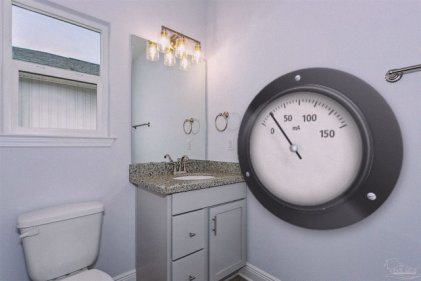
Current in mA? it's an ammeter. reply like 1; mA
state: 25; mA
